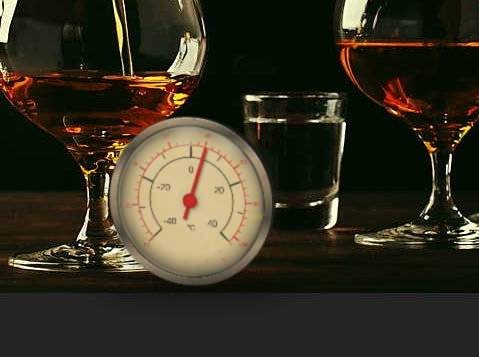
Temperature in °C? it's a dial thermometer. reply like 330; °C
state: 5; °C
